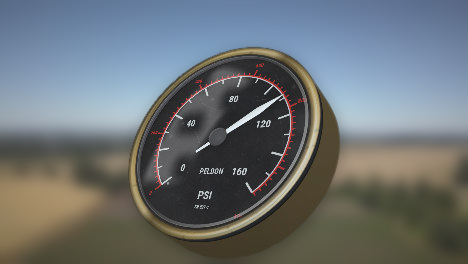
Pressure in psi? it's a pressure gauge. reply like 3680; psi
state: 110; psi
